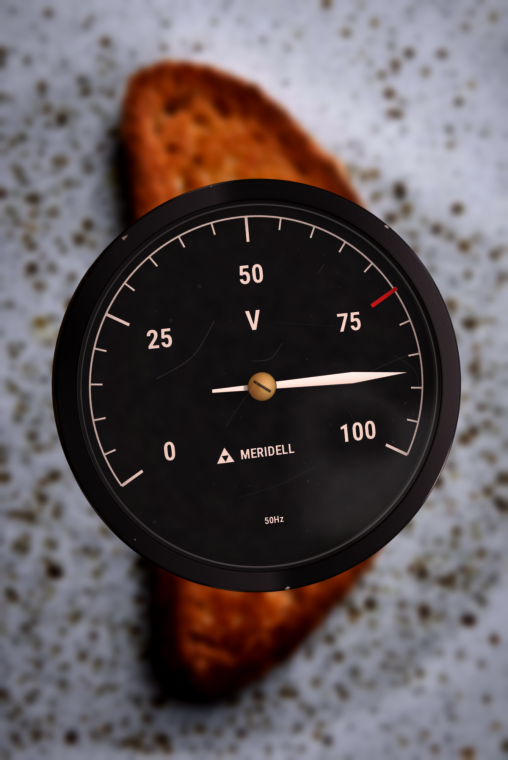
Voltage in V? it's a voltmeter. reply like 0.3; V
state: 87.5; V
